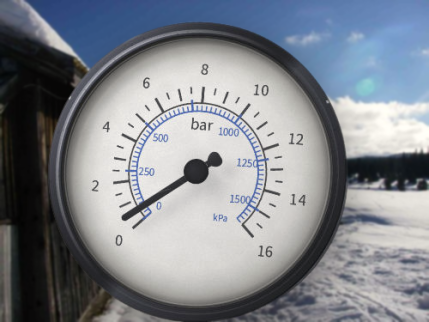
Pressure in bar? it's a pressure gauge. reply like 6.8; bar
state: 0.5; bar
